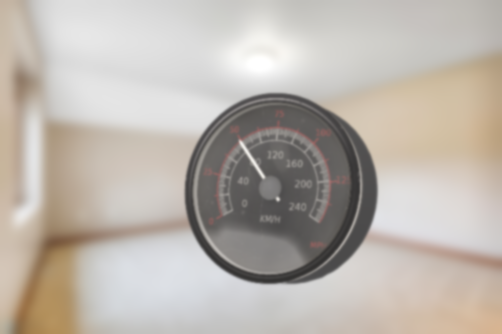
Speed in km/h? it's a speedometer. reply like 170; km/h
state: 80; km/h
